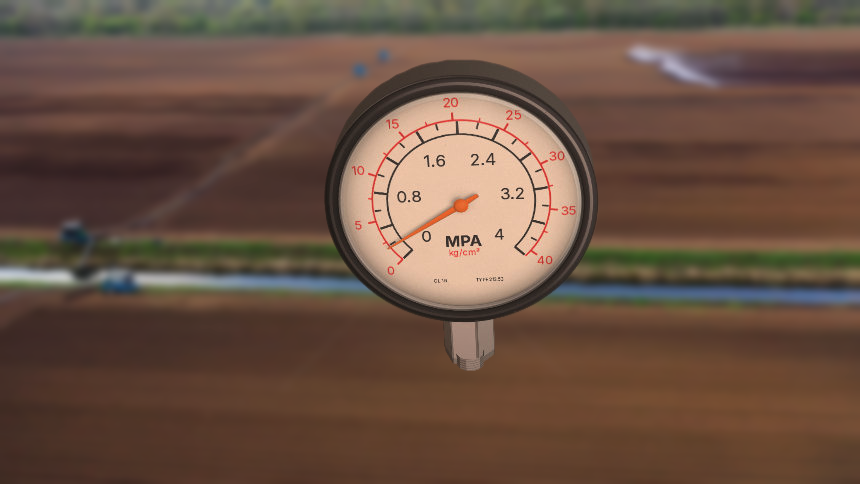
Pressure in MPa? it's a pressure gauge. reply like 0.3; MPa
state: 0.2; MPa
